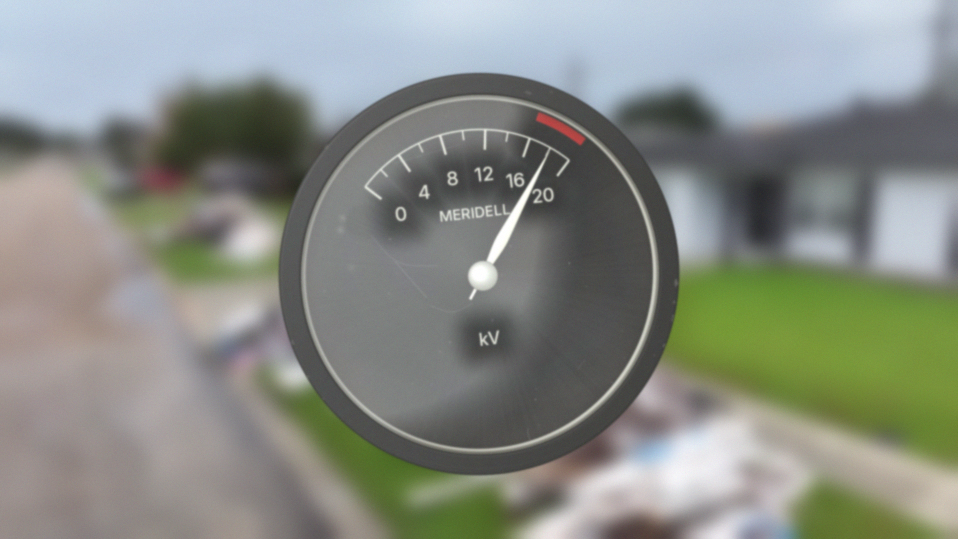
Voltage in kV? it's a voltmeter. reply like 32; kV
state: 18; kV
